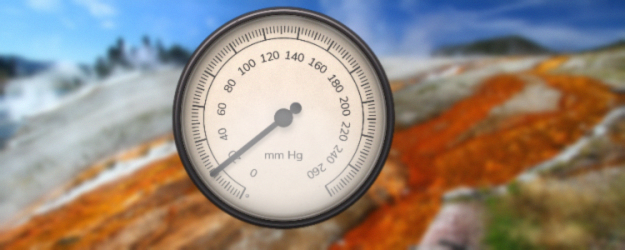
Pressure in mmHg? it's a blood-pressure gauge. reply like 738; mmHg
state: 20; mmHg
